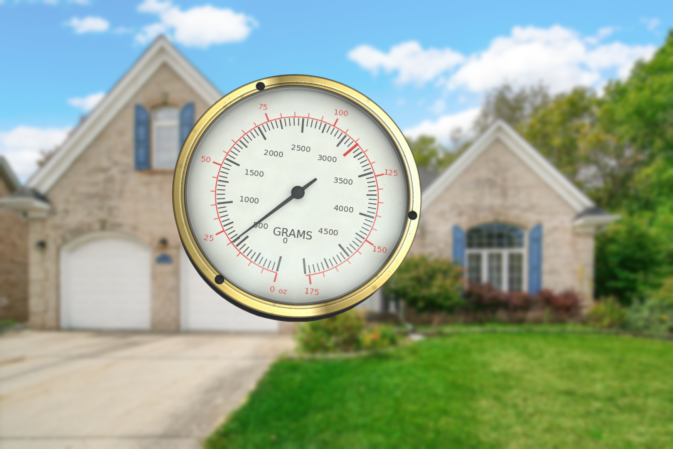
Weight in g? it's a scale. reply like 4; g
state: 550; g
